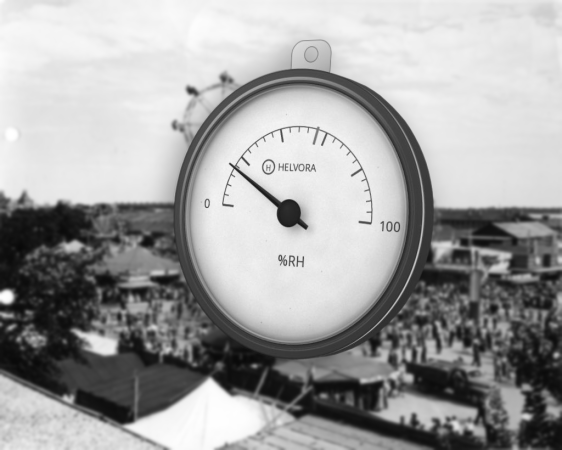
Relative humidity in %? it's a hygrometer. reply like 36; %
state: 16; %
